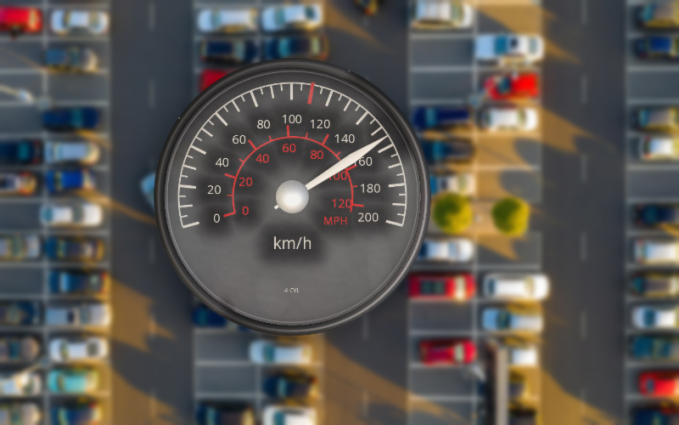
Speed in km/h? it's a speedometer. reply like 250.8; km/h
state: 155; km/h
